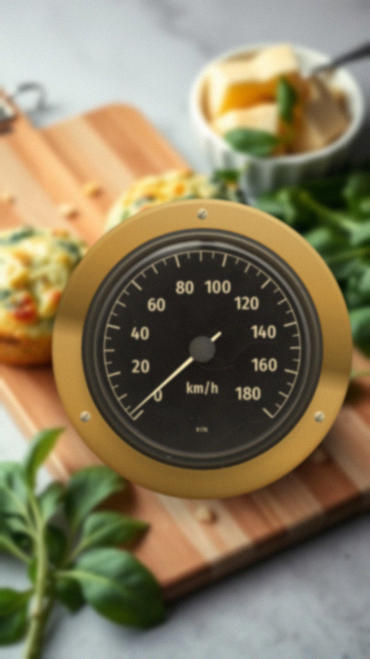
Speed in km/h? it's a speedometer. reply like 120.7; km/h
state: 2.5; km/h
